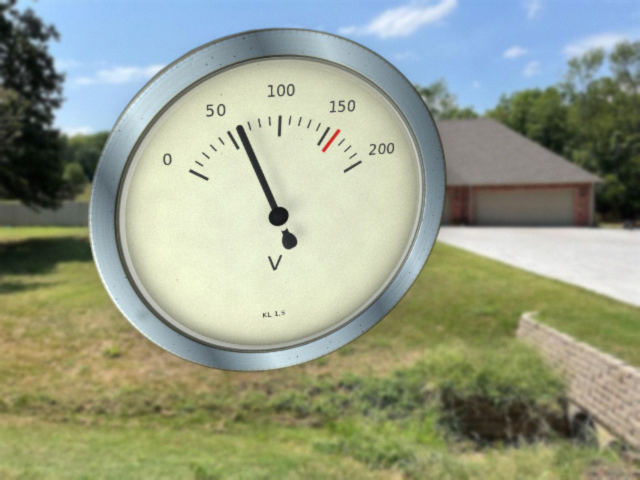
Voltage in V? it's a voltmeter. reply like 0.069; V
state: 60; V
